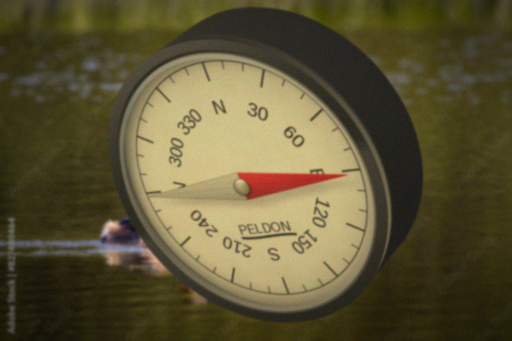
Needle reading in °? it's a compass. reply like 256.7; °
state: 90; °
